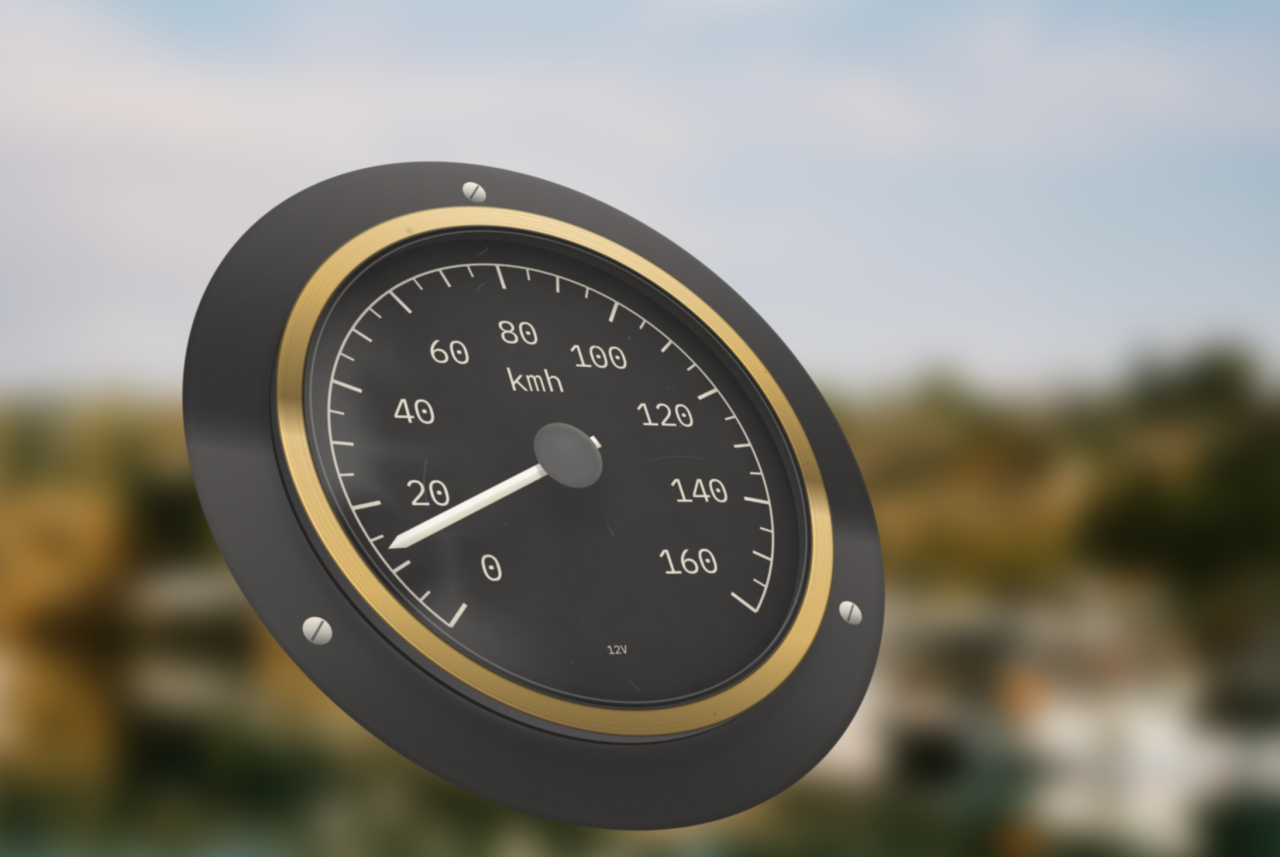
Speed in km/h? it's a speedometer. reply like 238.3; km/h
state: 12.5; km/h
